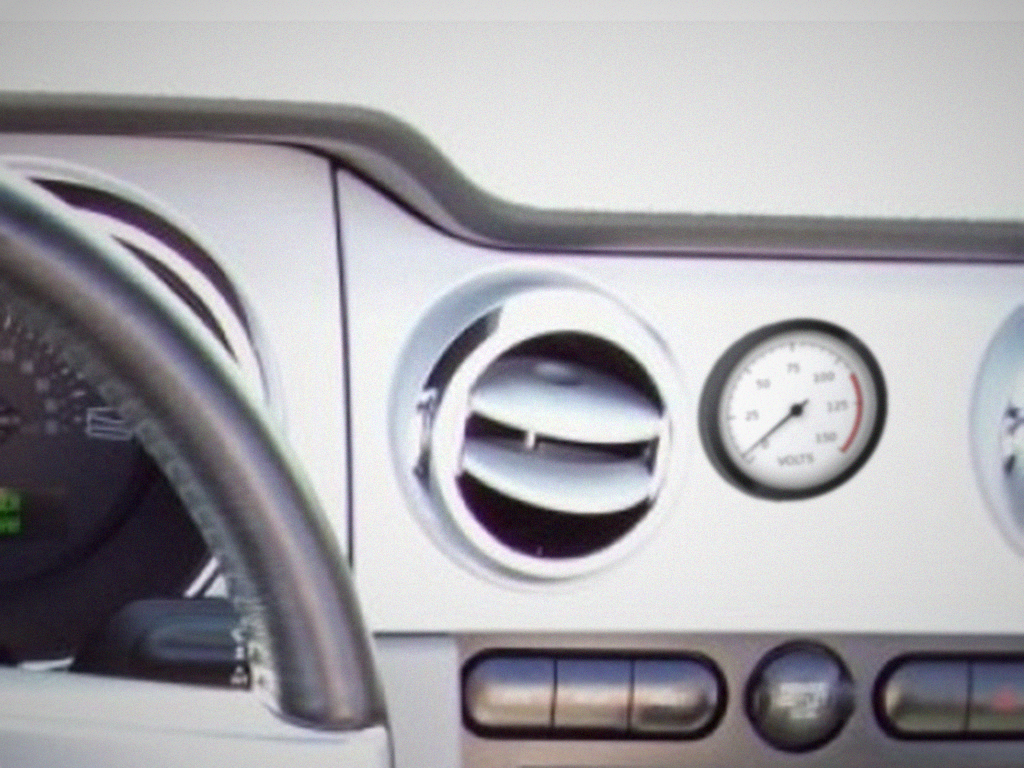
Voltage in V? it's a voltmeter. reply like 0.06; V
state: 5; V
